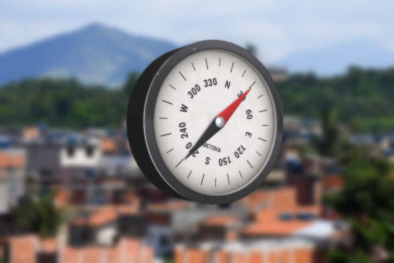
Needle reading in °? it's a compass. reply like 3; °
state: 30; °
